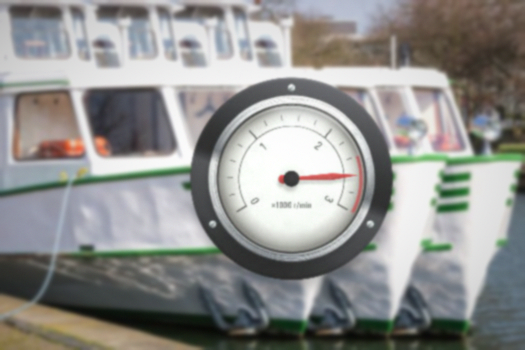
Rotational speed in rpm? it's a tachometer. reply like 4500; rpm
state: 2600; rpm
